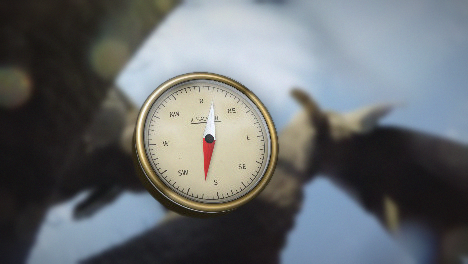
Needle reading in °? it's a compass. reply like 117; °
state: 195; °
